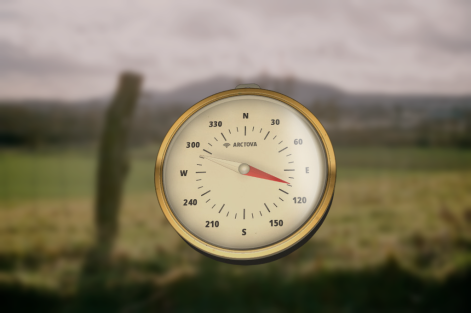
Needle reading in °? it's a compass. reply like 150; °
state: 110; °
